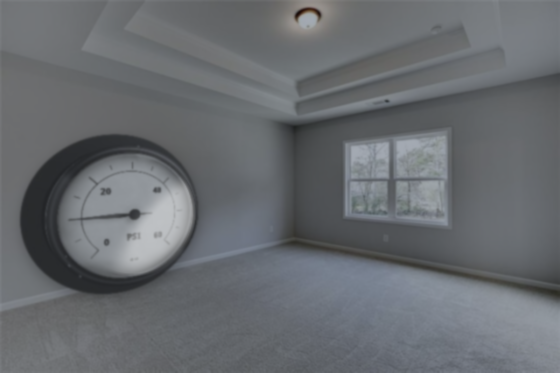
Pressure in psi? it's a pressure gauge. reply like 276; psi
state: 10; psi
